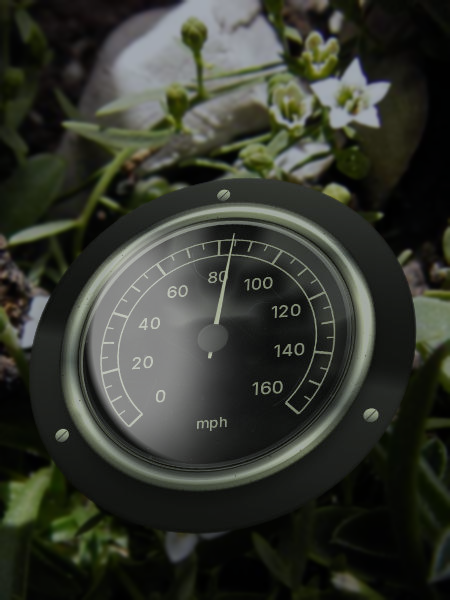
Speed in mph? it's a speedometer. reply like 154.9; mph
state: 85; mph
